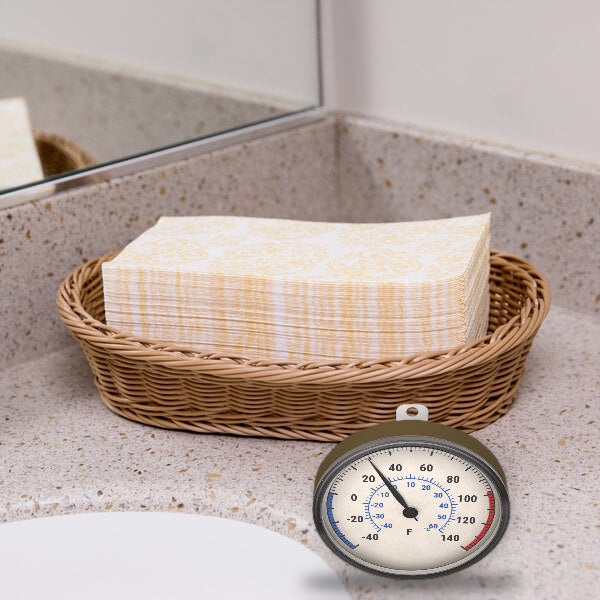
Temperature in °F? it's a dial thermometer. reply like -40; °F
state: 30; °F
